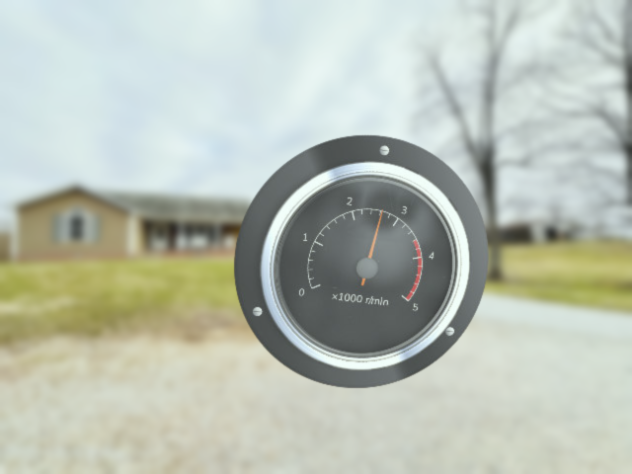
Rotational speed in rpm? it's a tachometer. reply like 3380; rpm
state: 2600; rpm
